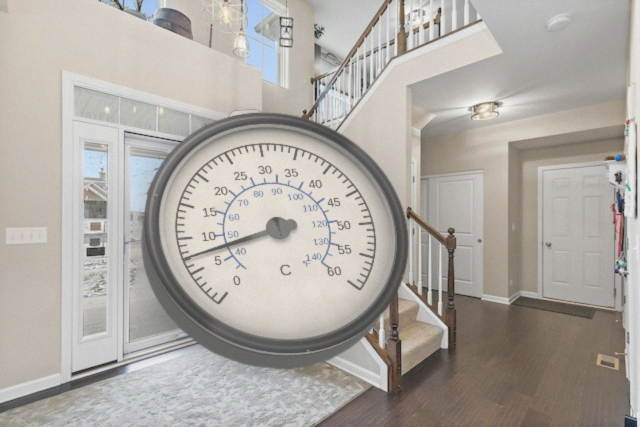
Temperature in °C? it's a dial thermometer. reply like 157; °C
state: 7; °C
